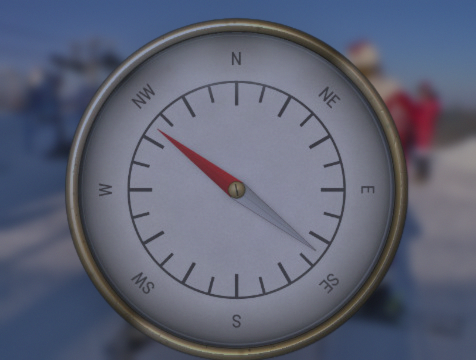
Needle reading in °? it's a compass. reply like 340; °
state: 307.5; °
